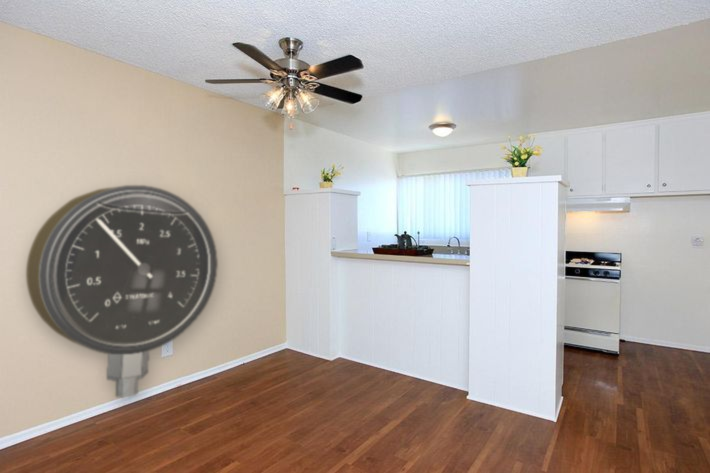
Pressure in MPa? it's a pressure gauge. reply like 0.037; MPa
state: 1.4; MPa
